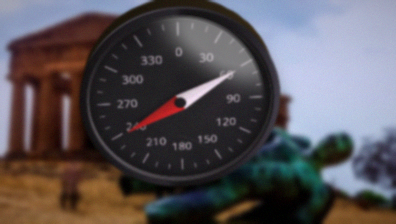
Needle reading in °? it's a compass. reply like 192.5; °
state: 240; °
